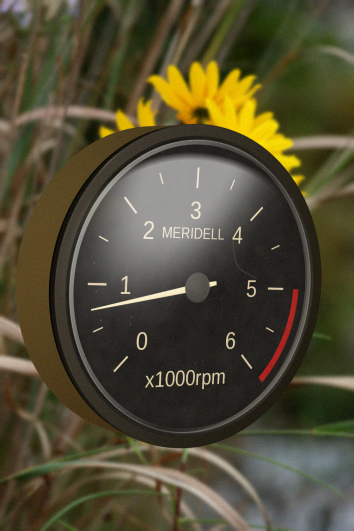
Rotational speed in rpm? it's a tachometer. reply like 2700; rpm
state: 750; rpm
